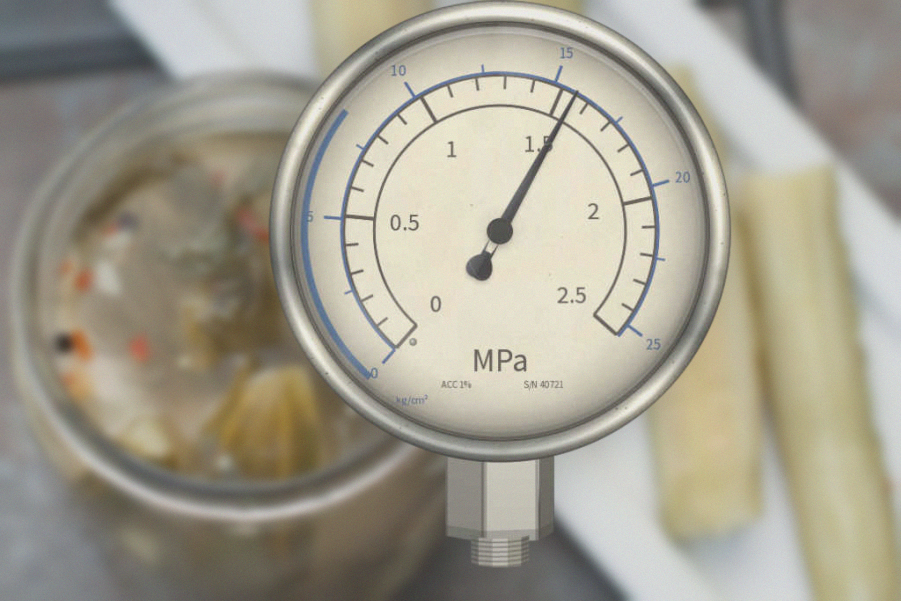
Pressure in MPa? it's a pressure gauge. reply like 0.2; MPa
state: 1.55; MPa
